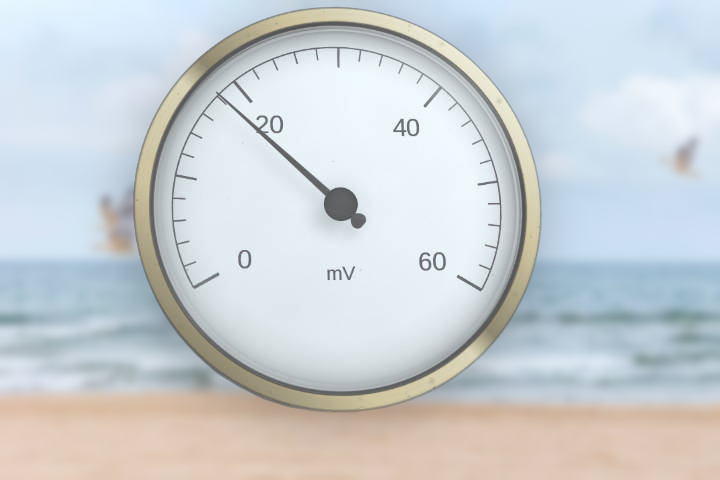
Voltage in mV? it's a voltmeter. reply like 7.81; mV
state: 18; mV
